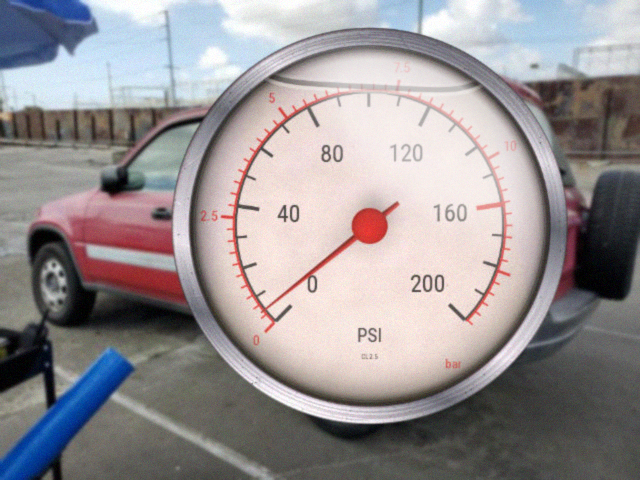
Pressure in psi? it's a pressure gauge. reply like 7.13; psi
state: 5; psi
